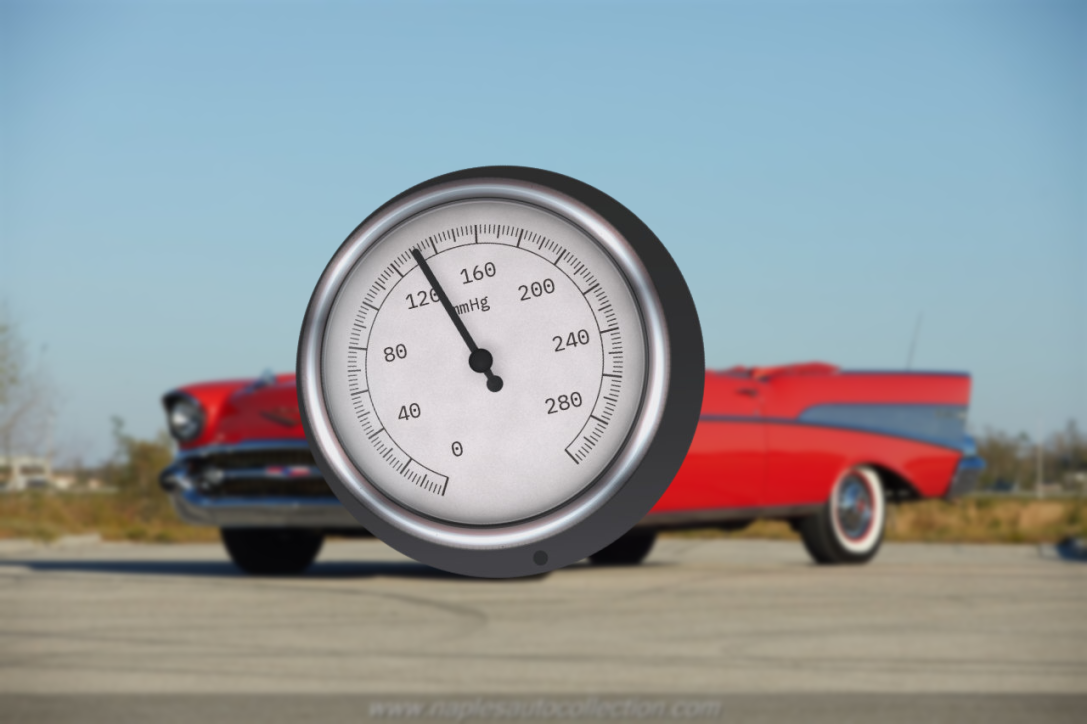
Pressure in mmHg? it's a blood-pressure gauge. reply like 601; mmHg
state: 132; mmHg
